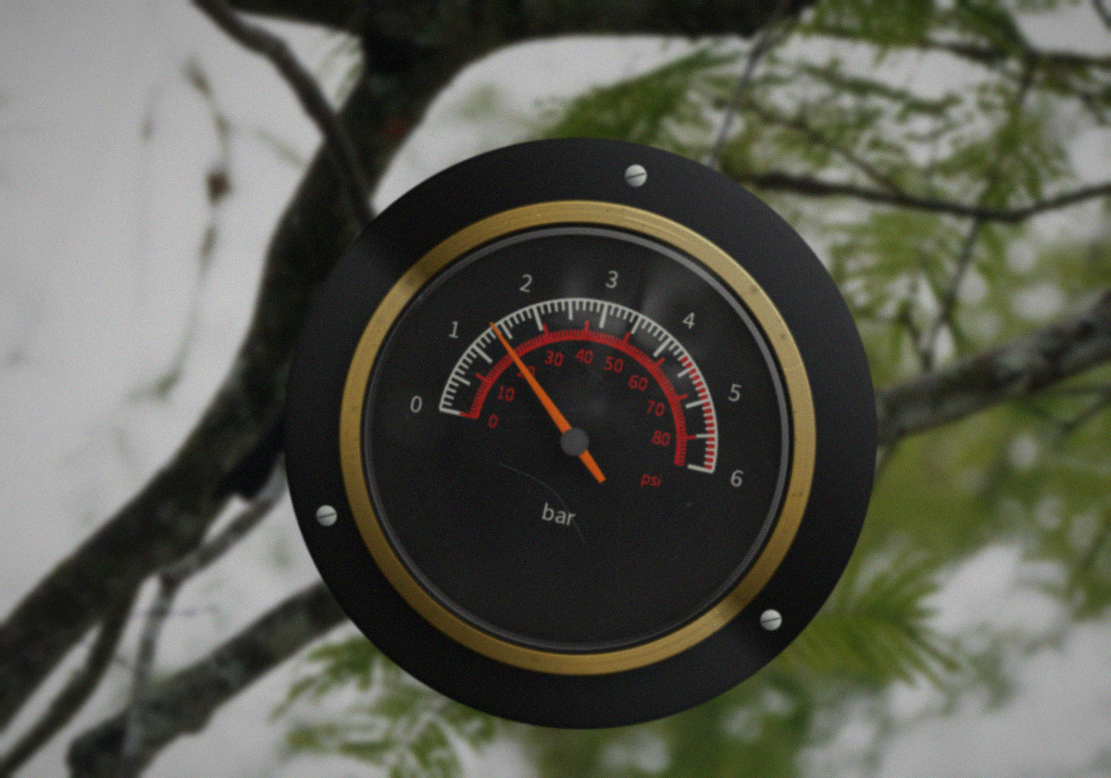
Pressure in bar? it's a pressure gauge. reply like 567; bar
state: 1.4; bar
